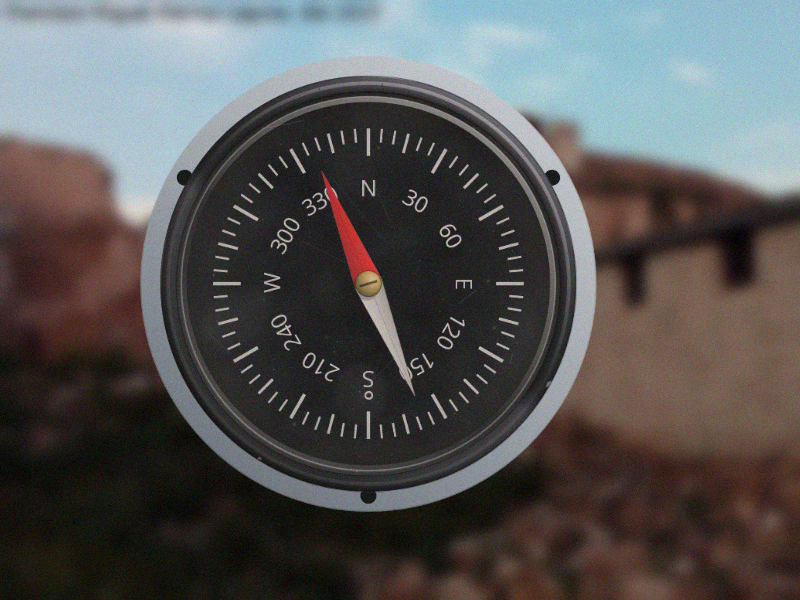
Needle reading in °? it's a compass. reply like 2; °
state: 337.5; °
